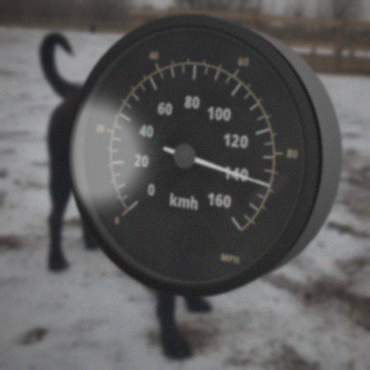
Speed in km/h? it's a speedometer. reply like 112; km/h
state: 140; km/h
